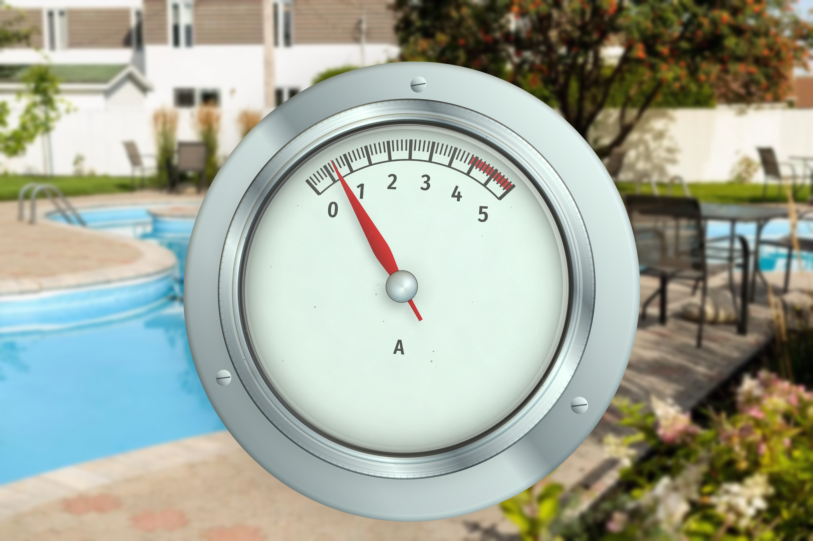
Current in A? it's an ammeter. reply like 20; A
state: 0.7; A
